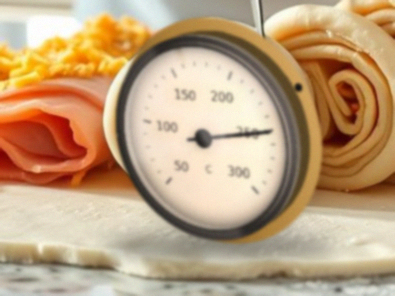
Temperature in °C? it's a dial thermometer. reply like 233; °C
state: 250; °C
